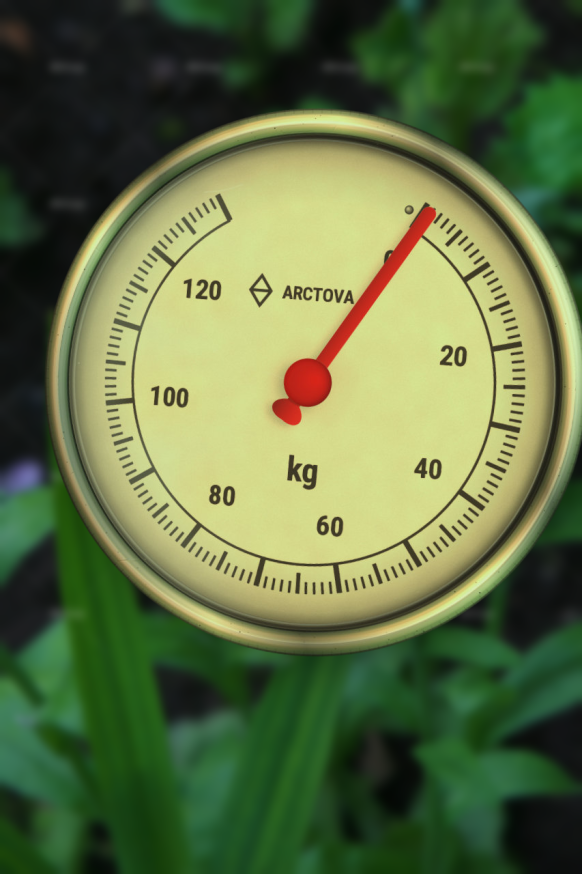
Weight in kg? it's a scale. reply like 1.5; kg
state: 1; kg
